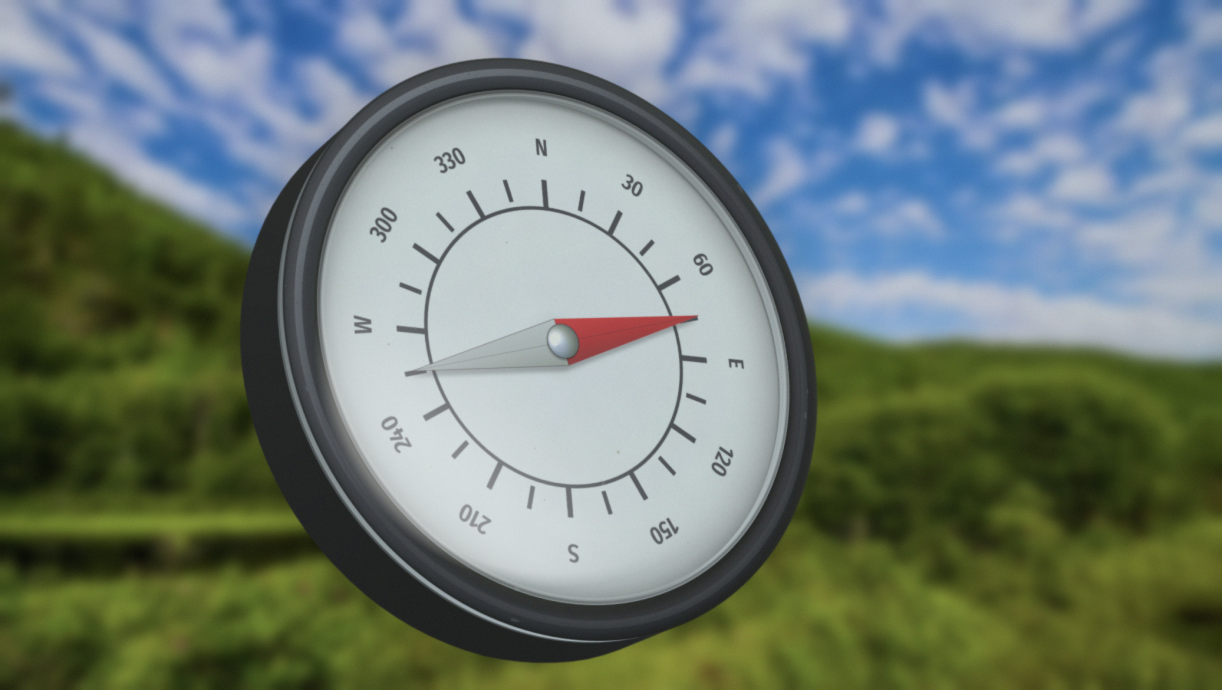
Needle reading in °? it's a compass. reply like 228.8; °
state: 75; °
